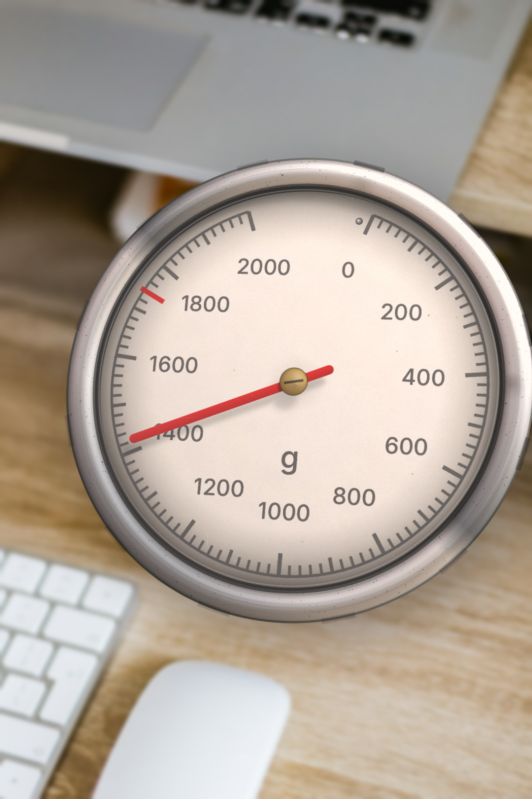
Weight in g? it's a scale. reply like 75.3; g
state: 1420; g
